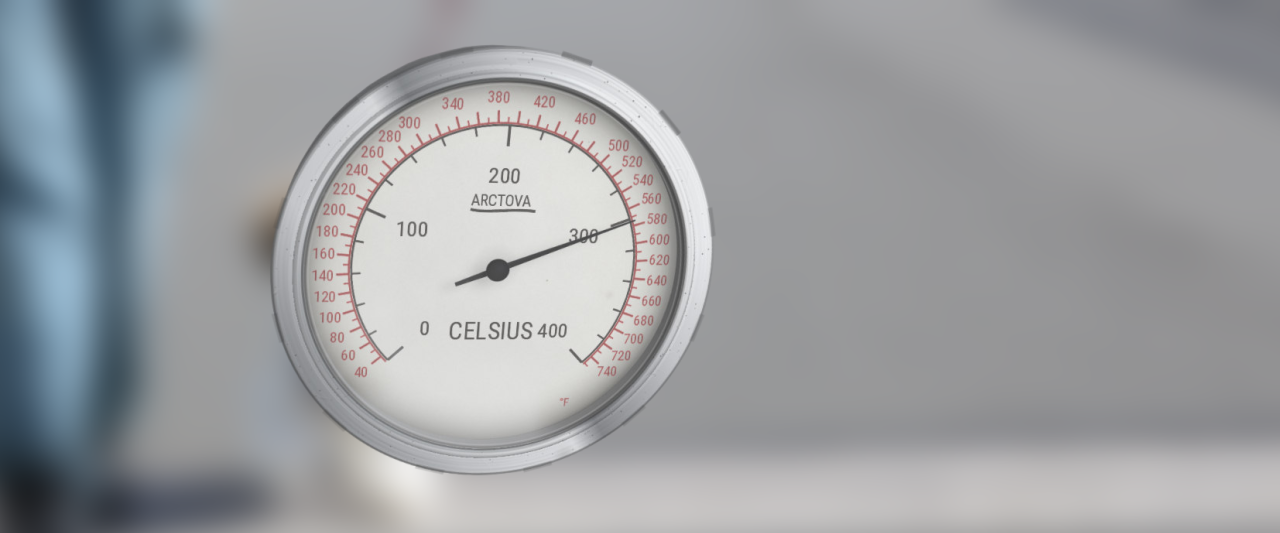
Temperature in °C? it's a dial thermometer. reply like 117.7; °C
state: 300; °C
